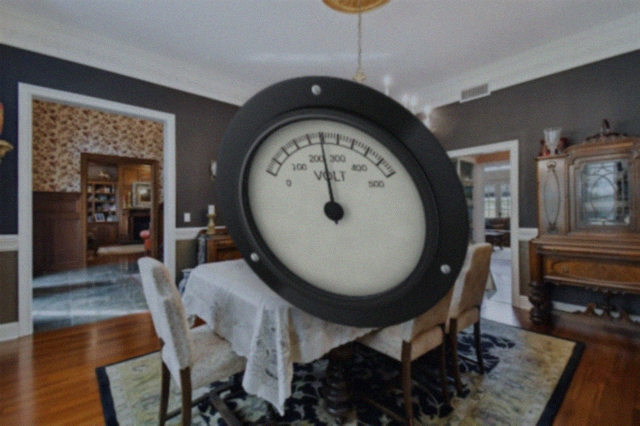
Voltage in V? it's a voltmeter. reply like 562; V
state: 250; V
